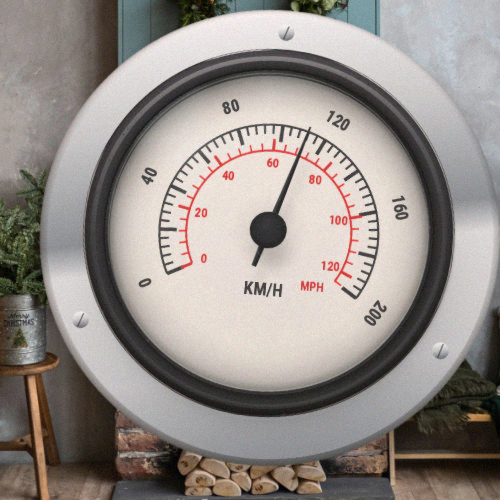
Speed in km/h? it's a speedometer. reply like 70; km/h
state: 112; km/h
